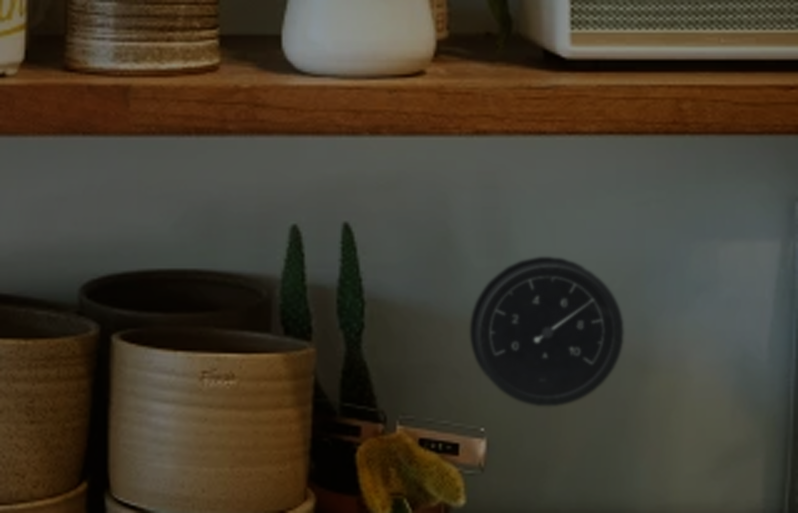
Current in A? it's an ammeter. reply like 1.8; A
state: 7; A
